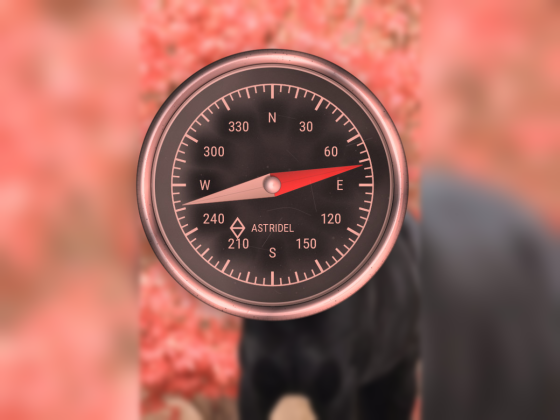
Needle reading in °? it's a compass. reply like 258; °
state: 77.5; °
